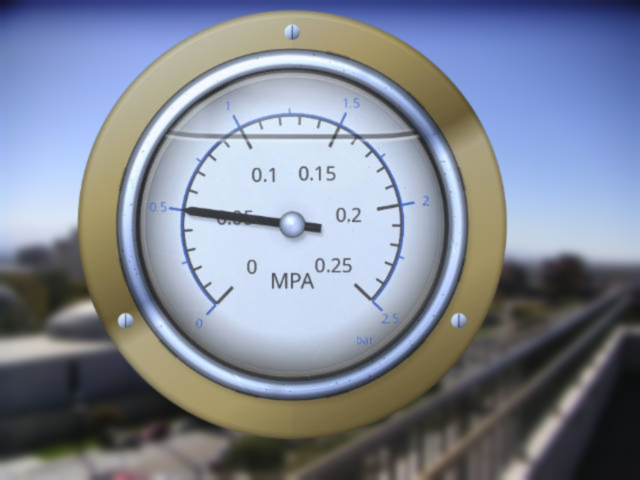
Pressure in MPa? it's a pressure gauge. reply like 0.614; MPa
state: 0.05; MPa
